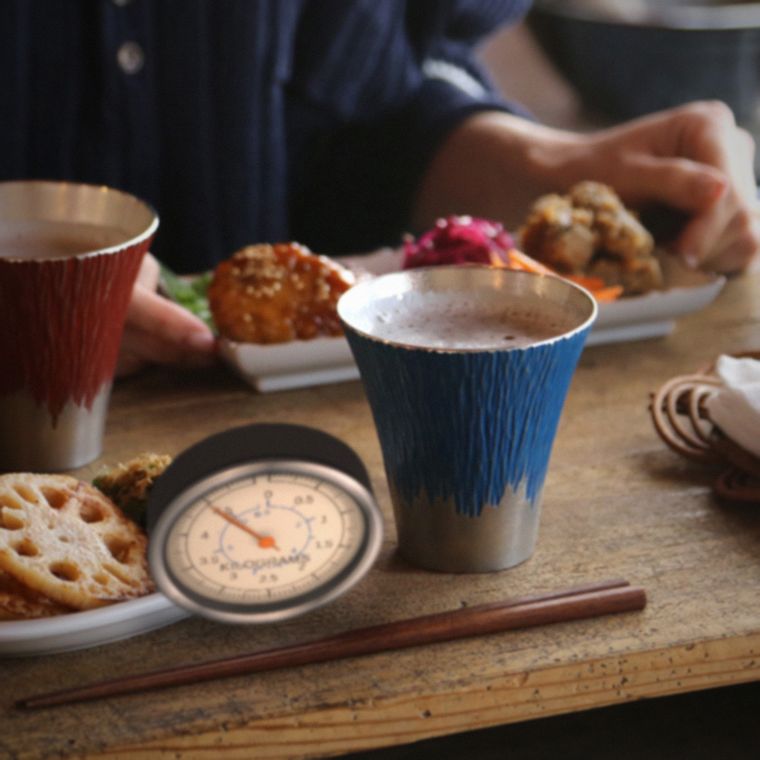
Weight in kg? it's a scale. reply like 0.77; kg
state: 4.5; kg
